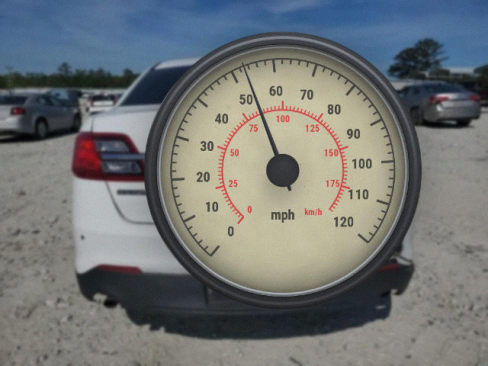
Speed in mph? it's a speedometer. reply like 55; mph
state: 53; mph
